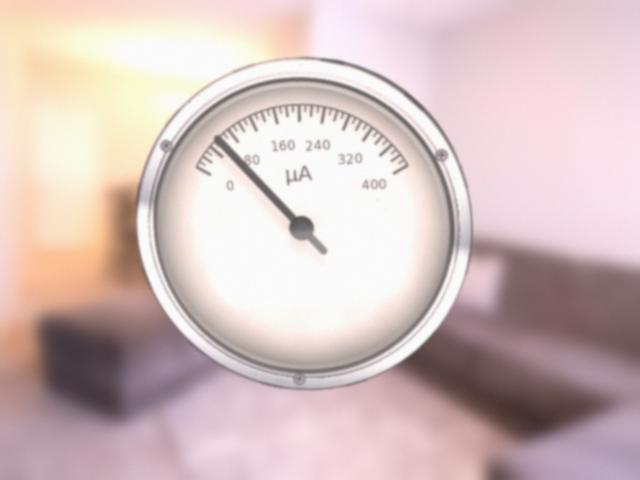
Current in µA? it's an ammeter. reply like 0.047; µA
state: 60; µA
